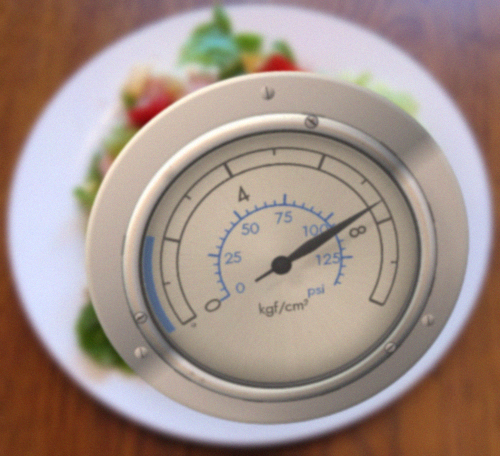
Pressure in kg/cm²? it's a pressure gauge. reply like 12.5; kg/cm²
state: 7.5; kg/cm²
